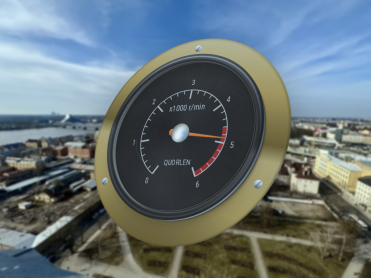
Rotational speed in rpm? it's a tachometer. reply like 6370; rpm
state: 4900; rpm
